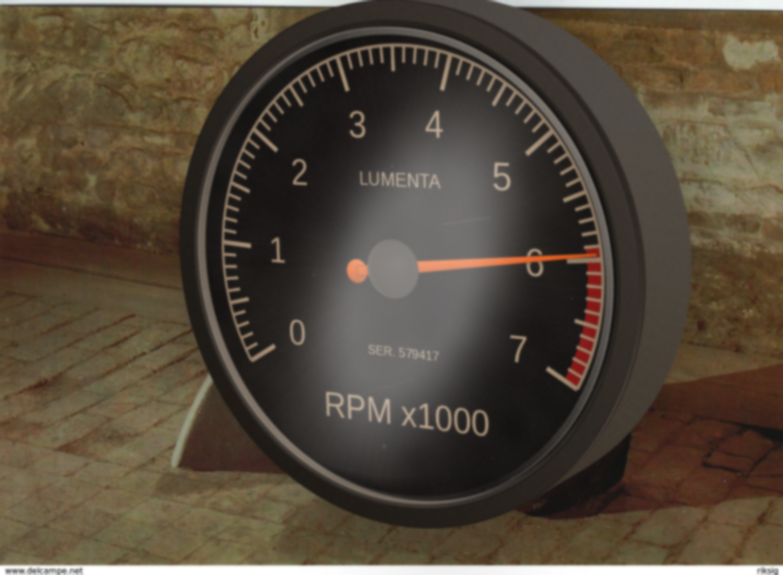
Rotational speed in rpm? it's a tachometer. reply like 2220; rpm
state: 5950; rpm
